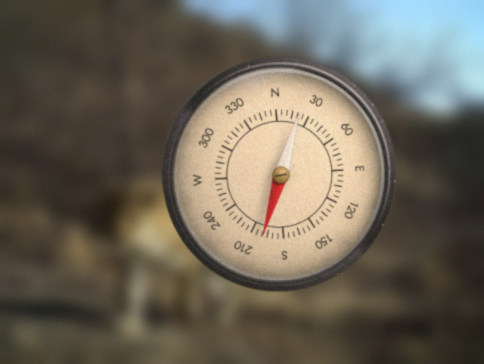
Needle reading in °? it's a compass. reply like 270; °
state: 200; °
